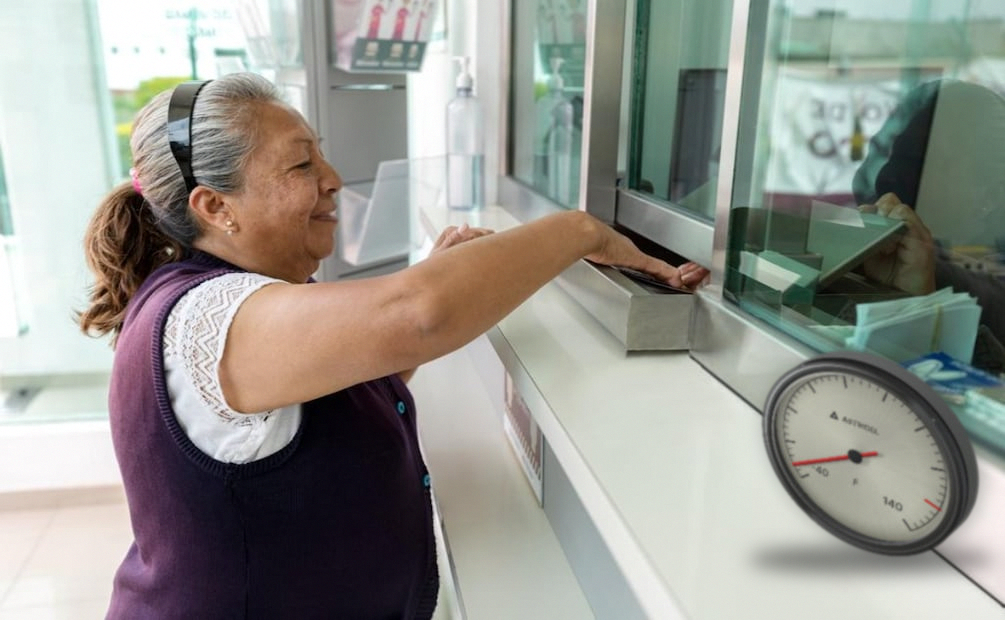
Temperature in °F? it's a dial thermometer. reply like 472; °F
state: -32; °F
